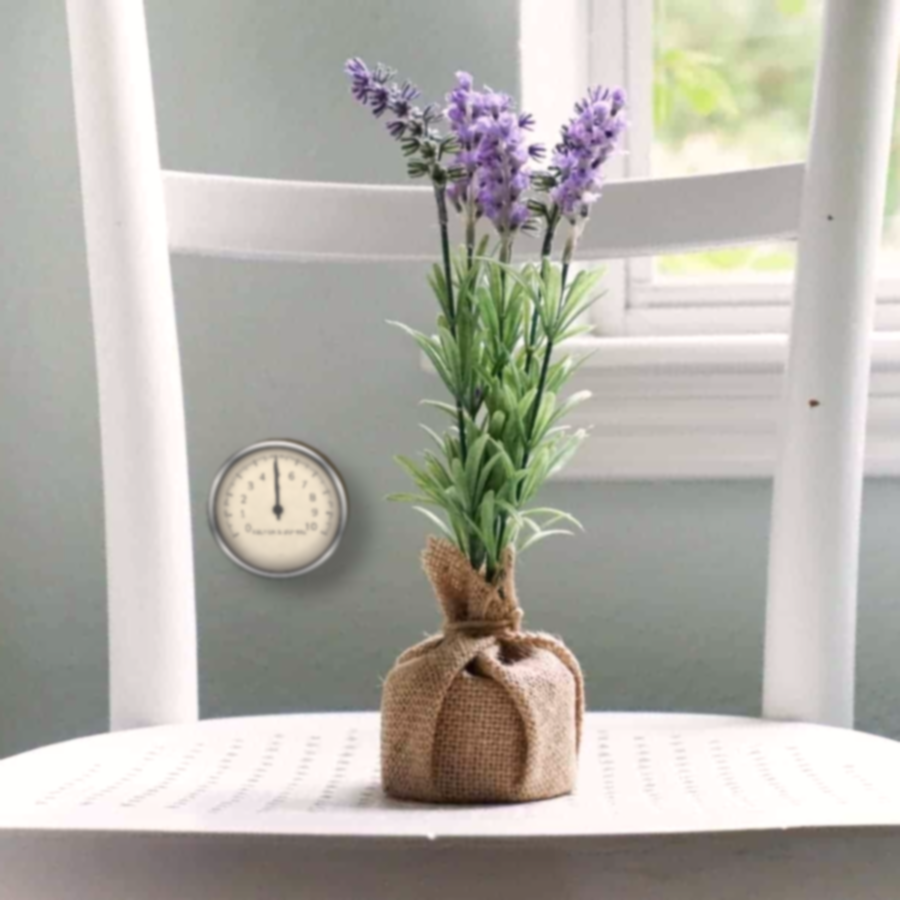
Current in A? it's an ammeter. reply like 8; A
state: 5; A
